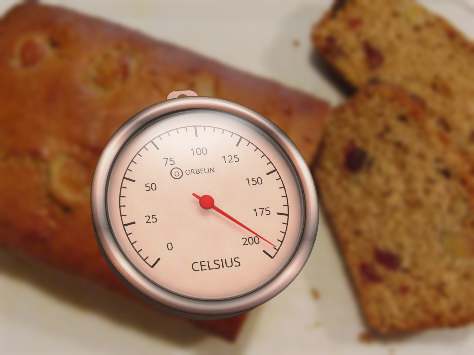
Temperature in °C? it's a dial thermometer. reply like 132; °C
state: 195; °C
